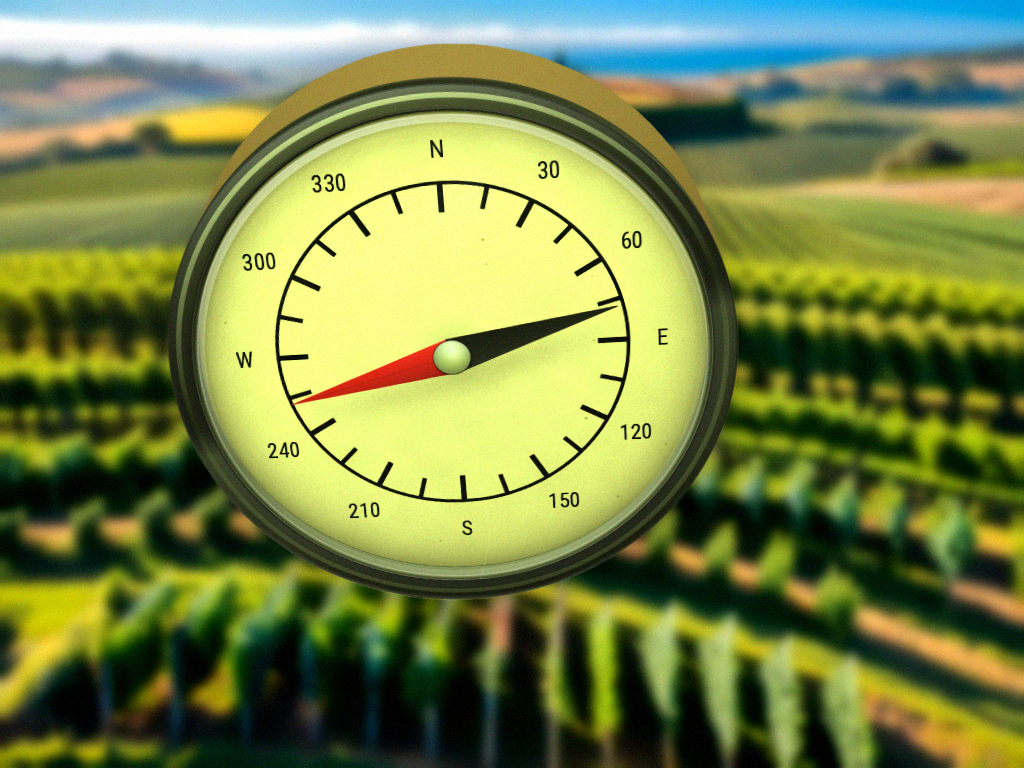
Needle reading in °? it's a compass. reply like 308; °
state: 255; °
